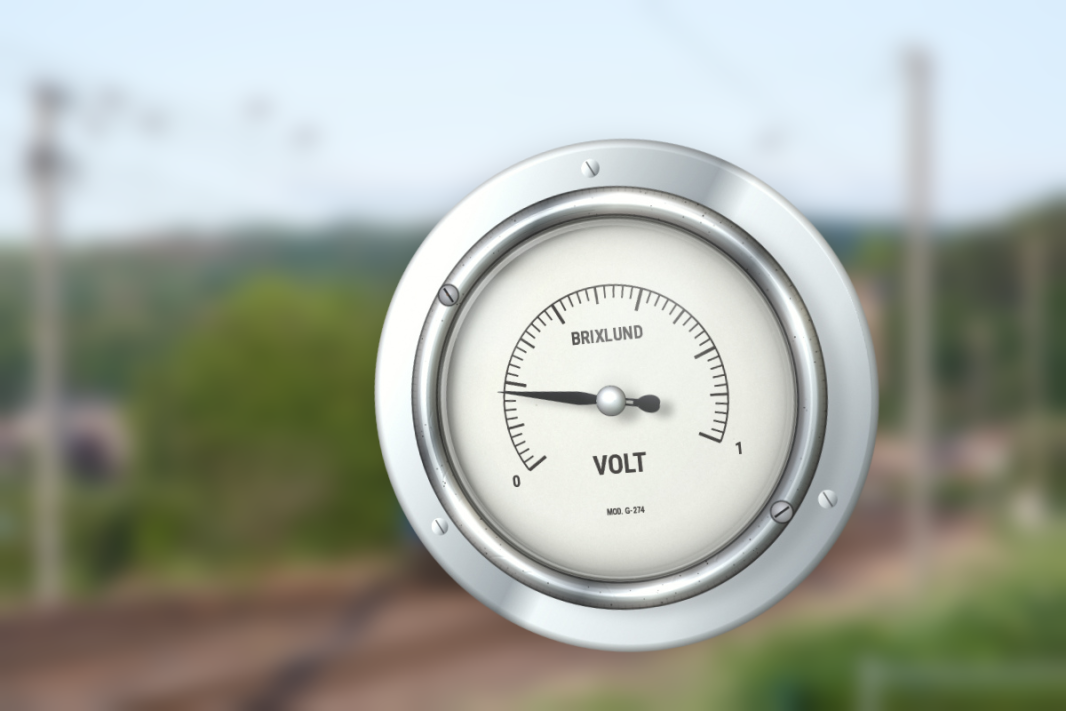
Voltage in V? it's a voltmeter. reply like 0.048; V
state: 0.18; V
